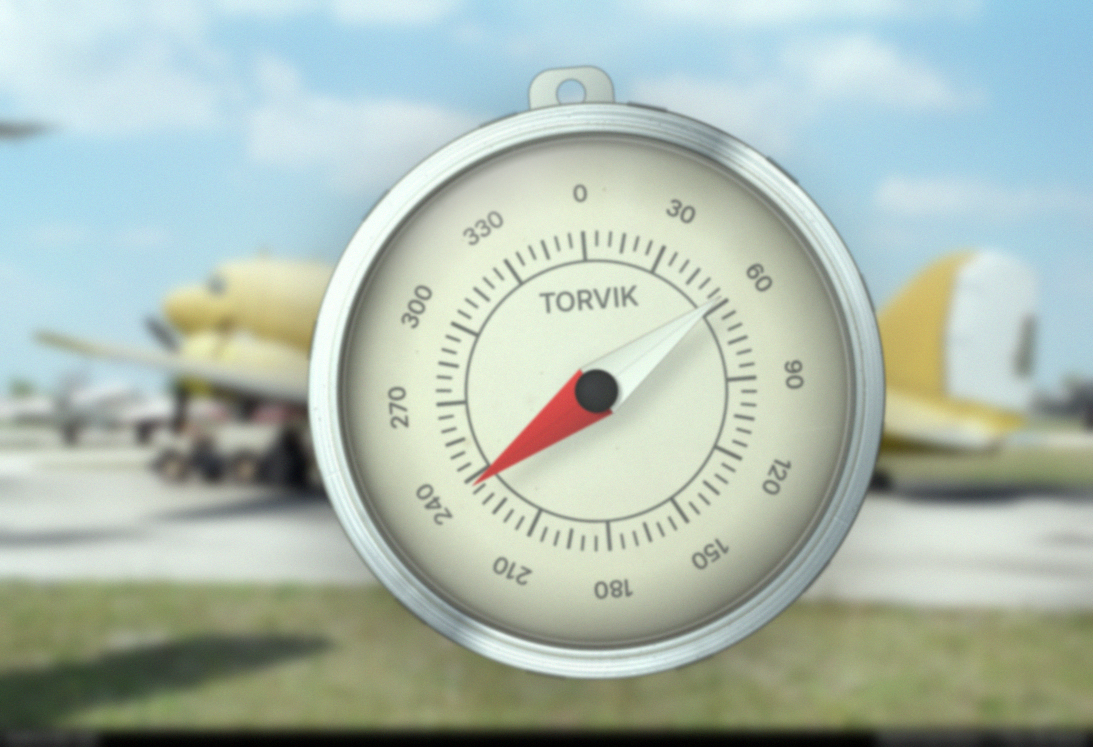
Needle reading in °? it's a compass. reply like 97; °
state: 237.5; °
